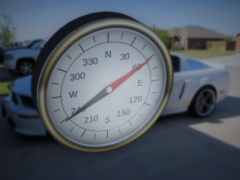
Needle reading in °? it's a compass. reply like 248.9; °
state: 60; °
